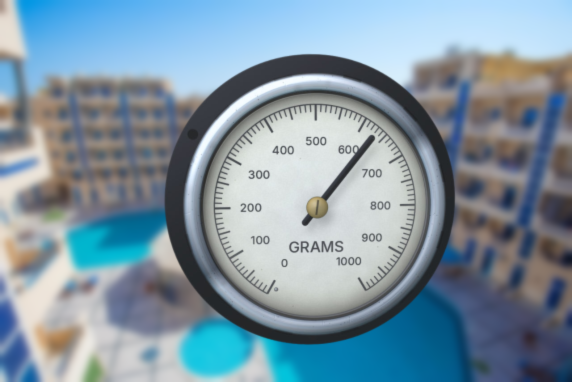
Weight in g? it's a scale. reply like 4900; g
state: 630; g
